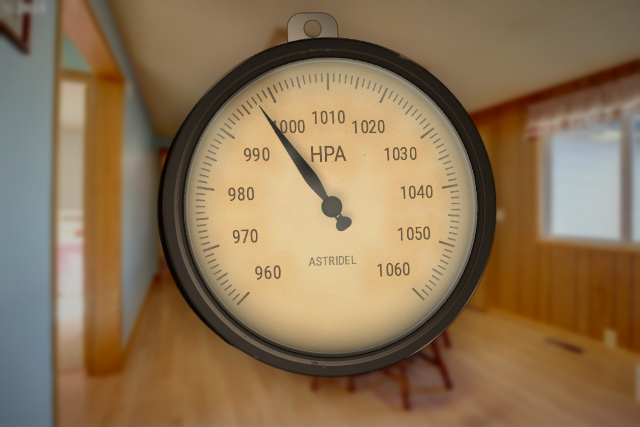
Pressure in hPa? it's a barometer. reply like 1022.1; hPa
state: 997; hPa
